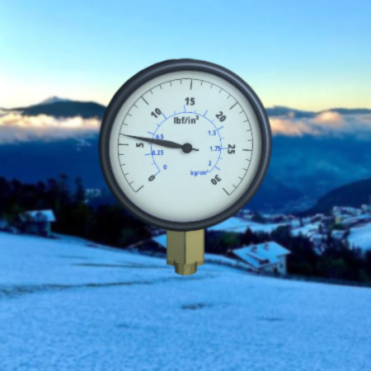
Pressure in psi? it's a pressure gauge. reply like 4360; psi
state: 6; psi
